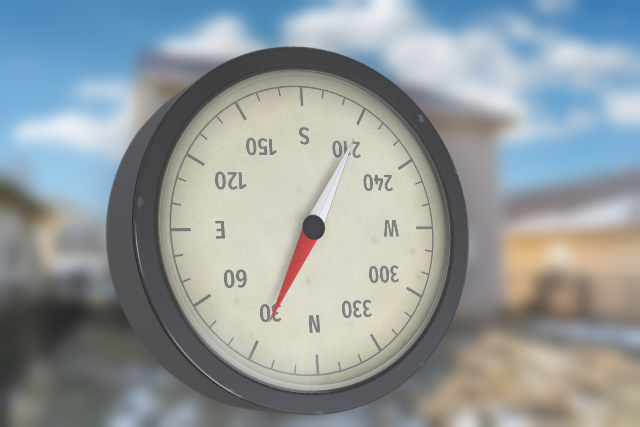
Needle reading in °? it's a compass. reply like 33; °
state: 30; °
